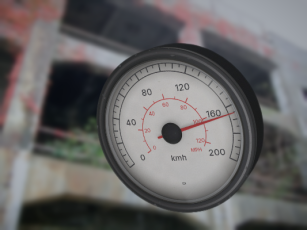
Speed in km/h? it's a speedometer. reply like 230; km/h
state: 165; km/h
